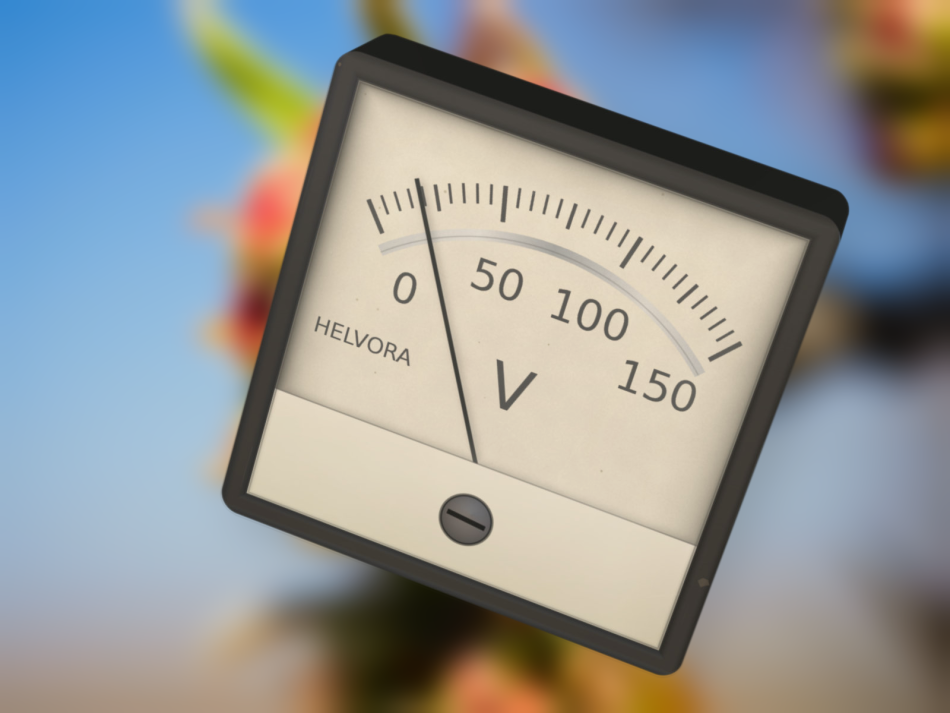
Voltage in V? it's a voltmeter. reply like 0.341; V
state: 20; V
